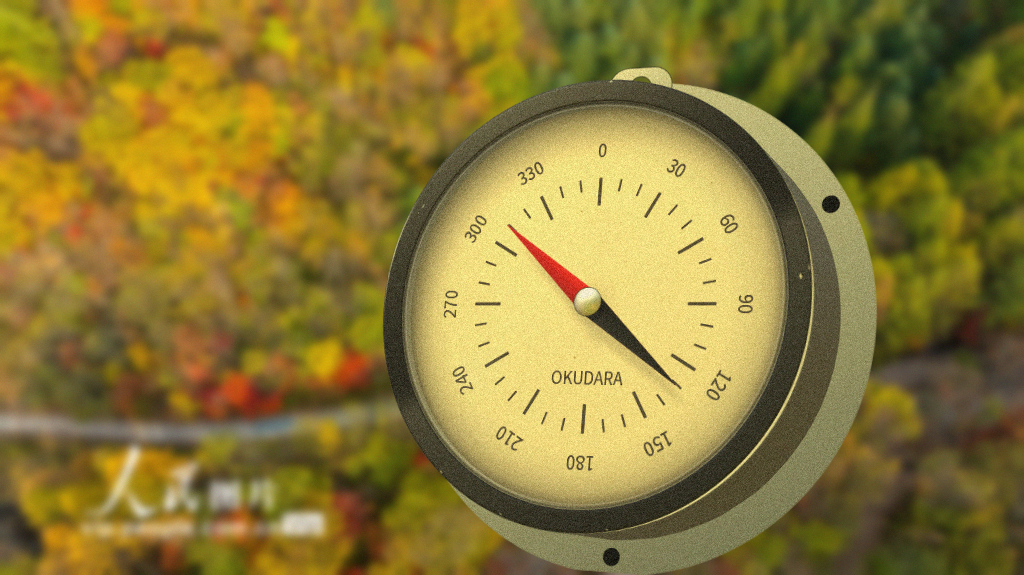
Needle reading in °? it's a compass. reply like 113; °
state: 310; °
